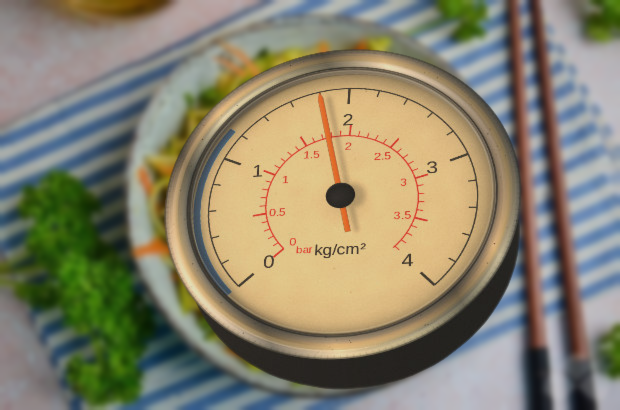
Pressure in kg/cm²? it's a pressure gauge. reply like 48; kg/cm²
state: 1.8; kg/cm²
